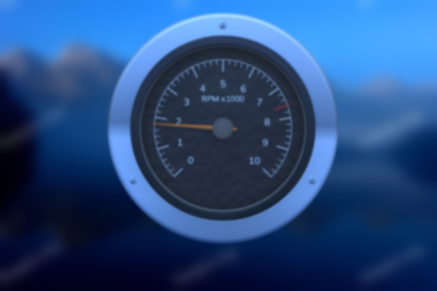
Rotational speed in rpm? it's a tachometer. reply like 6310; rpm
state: 1800; rpm
